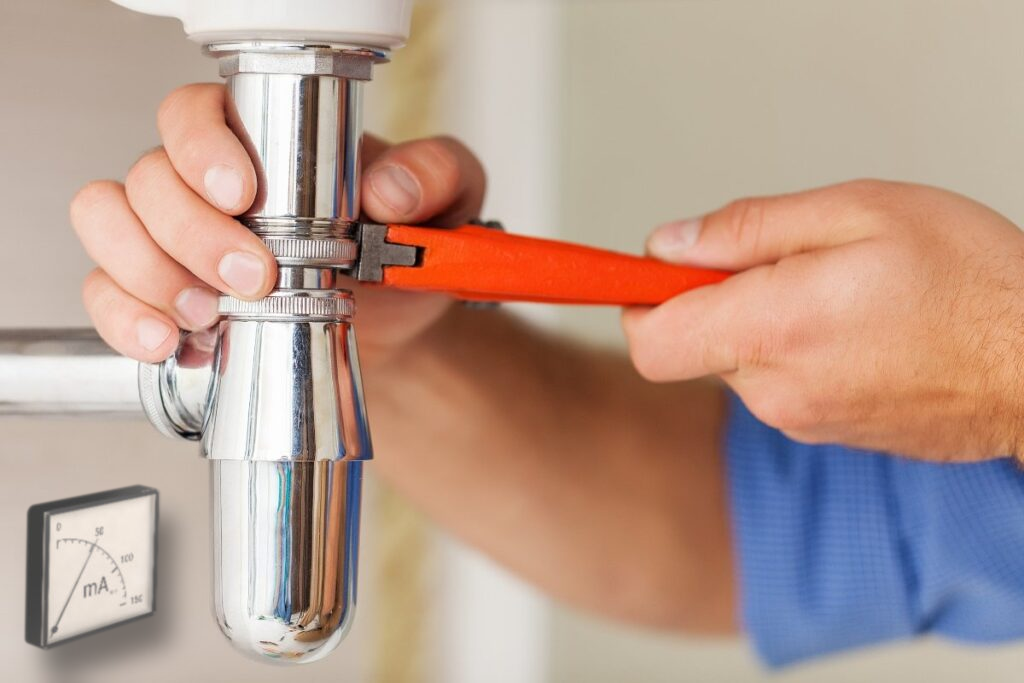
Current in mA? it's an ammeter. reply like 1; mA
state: 50; mA
